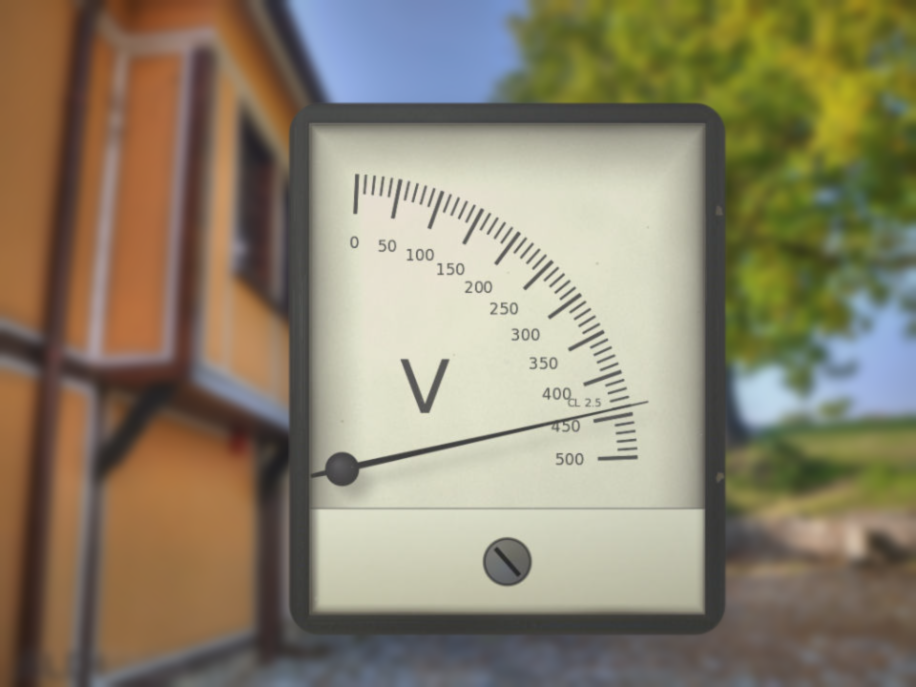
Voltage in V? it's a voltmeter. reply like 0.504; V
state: 440; V
